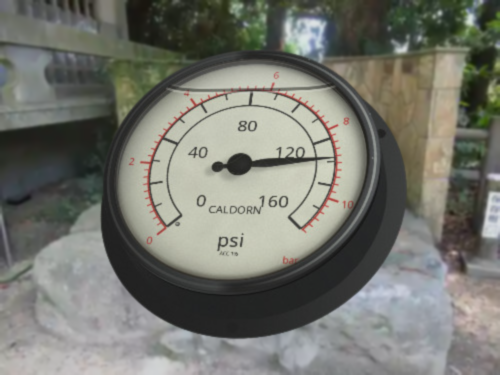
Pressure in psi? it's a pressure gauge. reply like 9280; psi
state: 130; psi
